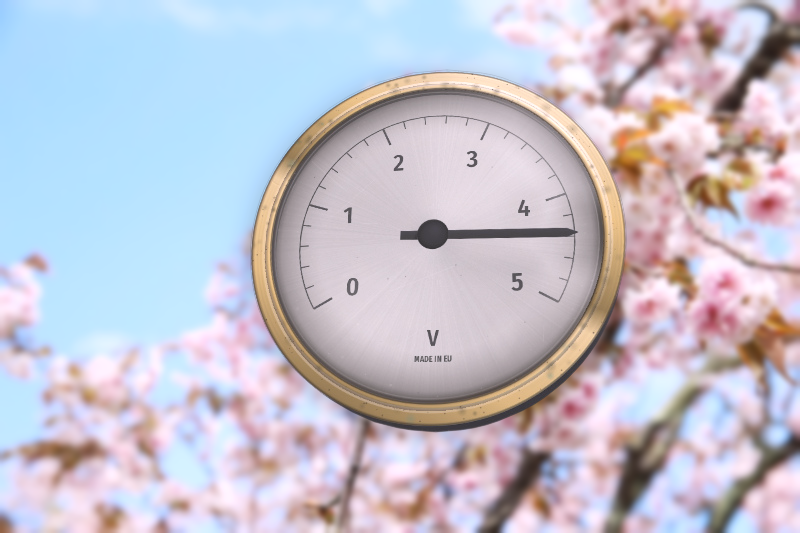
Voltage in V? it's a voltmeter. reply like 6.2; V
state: 4.4; V
